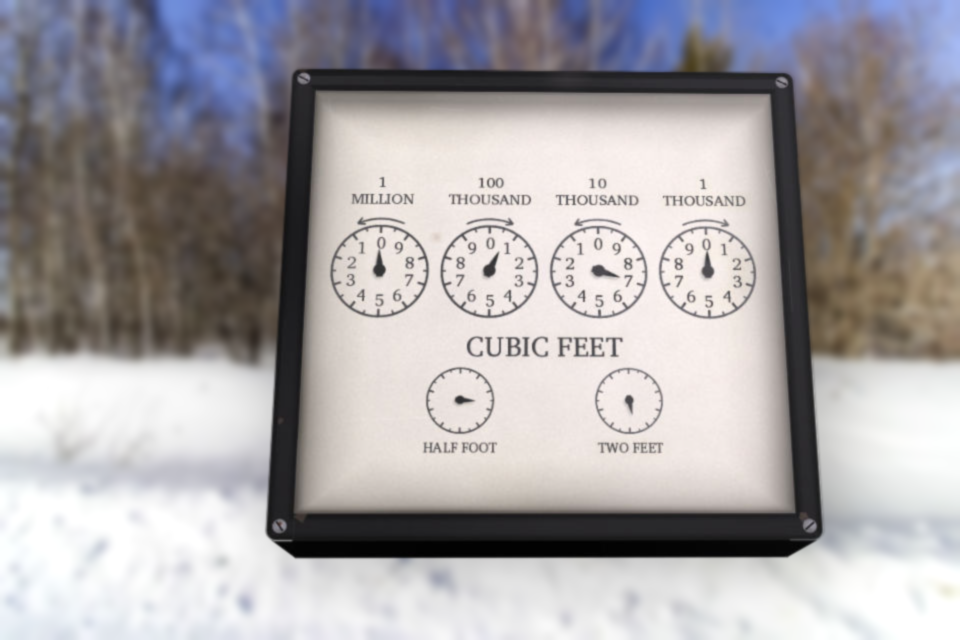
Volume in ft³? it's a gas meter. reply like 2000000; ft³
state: 7000; ft³
